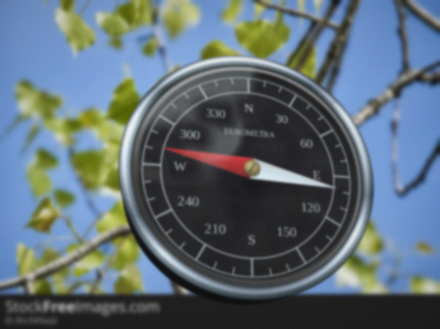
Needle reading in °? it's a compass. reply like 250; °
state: 280; °
